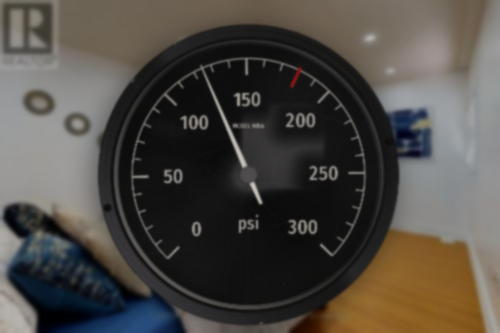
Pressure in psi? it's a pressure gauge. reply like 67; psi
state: 125; psi
